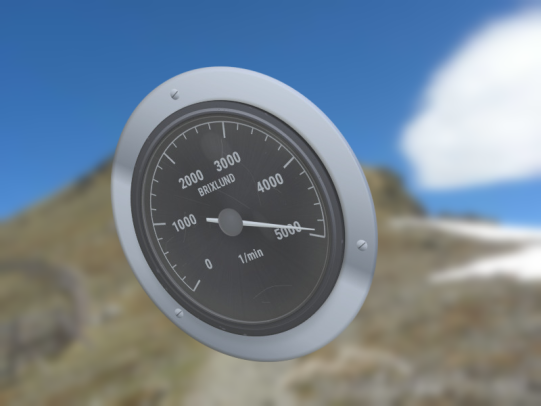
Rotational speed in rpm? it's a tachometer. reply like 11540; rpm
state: 4900; rpm
